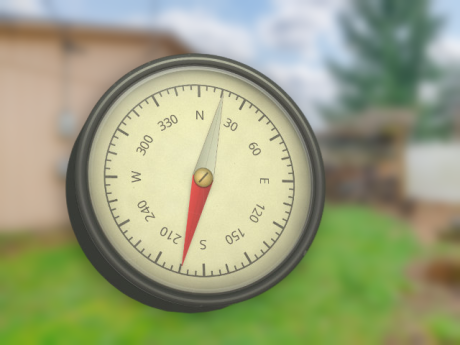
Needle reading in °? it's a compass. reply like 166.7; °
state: 195; °
